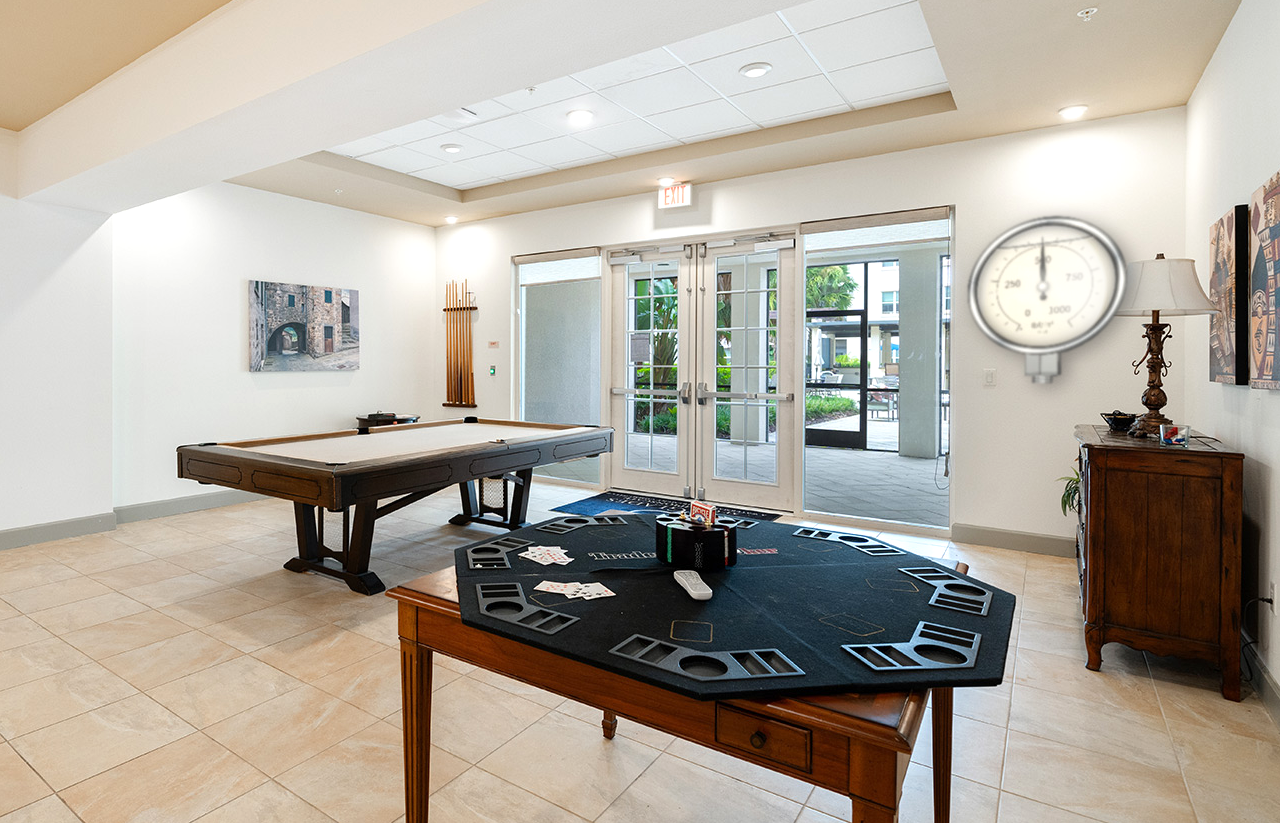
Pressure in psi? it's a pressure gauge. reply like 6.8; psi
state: 500; psi
